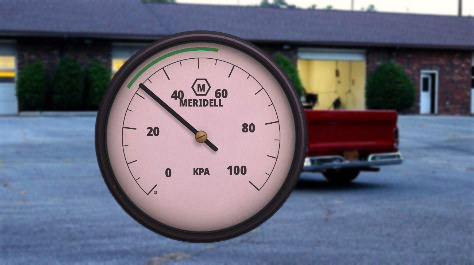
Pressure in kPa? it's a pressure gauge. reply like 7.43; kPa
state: 32.5; kPa
